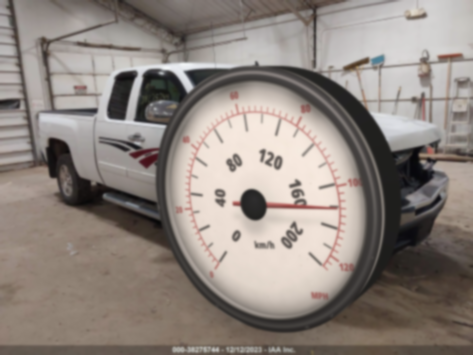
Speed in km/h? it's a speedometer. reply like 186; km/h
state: 170; km/h
